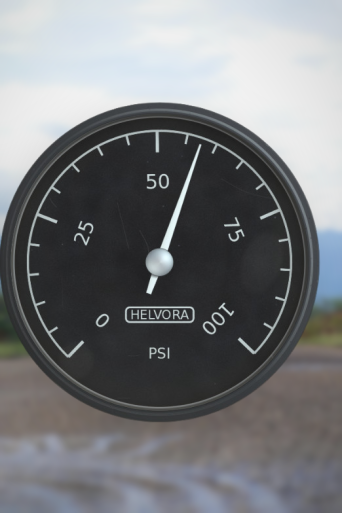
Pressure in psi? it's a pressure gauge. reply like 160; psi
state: 57.5; psi
